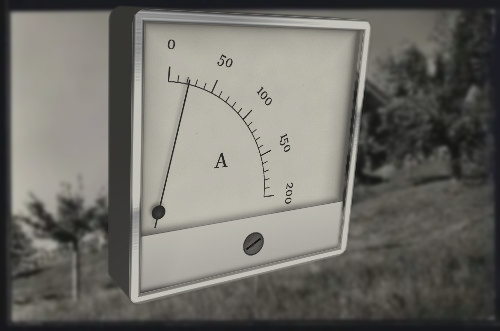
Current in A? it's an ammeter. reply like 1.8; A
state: 20; A
